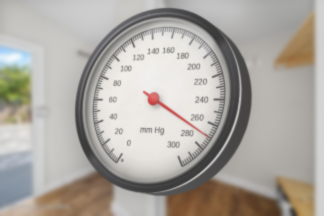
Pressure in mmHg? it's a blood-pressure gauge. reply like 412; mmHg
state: 270; mmHg
